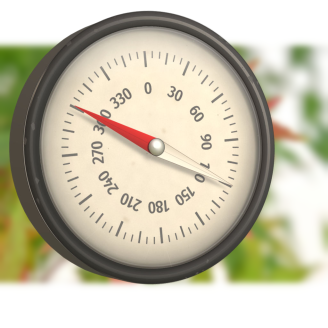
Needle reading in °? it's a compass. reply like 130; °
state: 300; °
